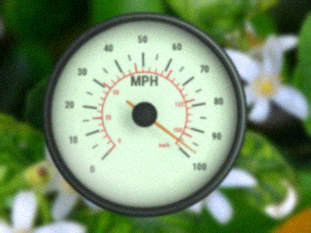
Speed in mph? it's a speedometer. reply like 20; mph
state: 97.5; mph
